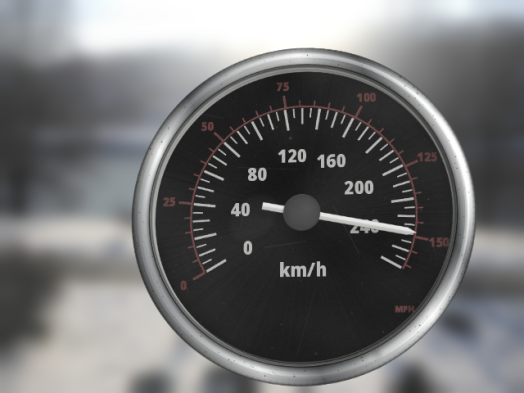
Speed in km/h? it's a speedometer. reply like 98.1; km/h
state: 240; km/h
